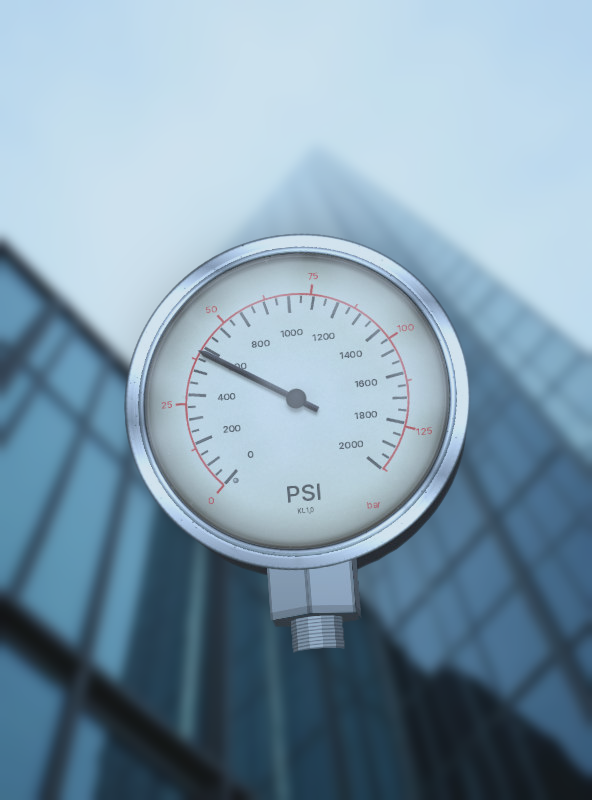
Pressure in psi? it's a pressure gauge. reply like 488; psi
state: 575; psi
